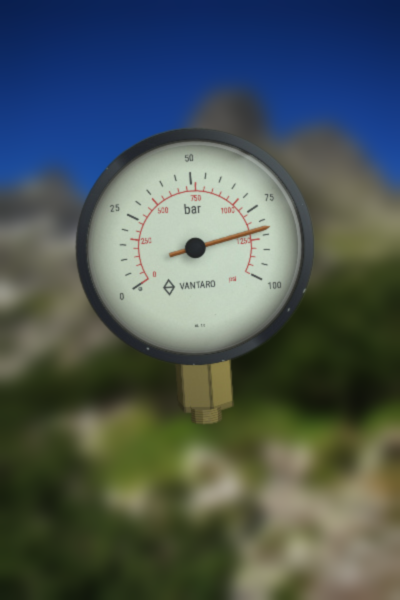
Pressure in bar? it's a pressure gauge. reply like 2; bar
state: 82.5; bar
